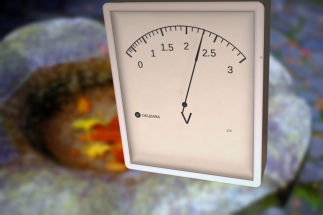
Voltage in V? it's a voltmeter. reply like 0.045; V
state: 2.3; V
